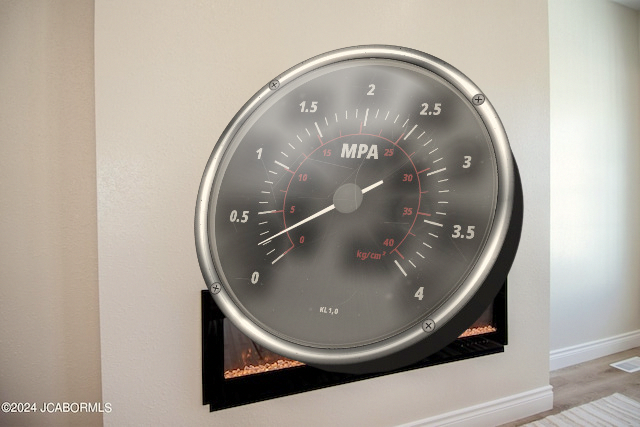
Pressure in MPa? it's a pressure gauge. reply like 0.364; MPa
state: 0.2; MPa
